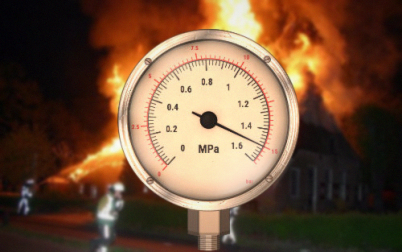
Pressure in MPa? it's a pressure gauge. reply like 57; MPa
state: 1.5; MPa
